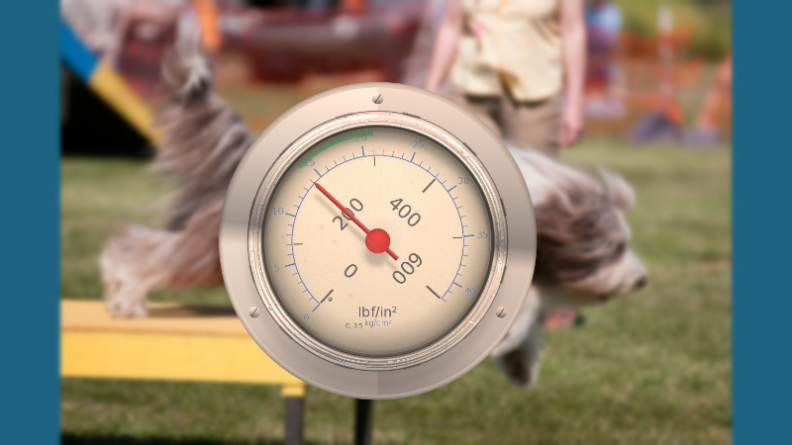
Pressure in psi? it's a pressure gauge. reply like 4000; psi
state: 200; psi
